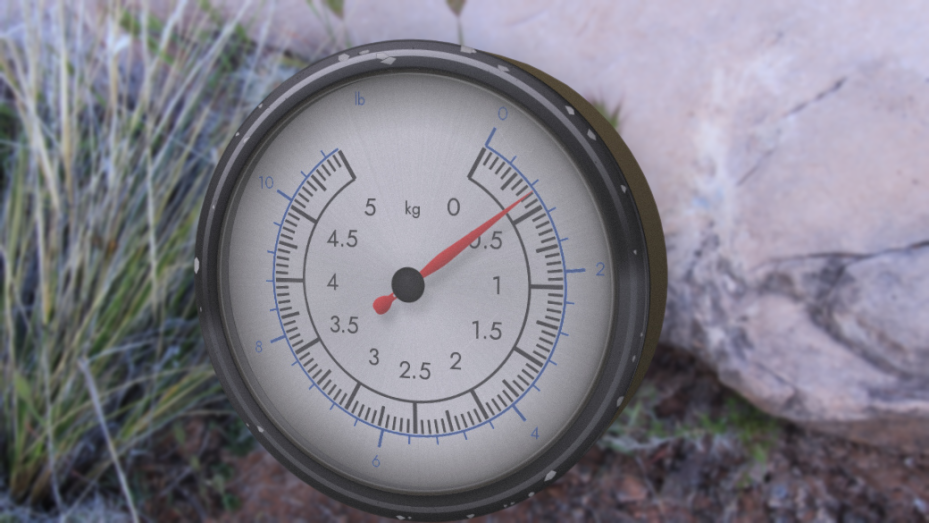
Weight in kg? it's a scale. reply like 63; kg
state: 0.4; kg
